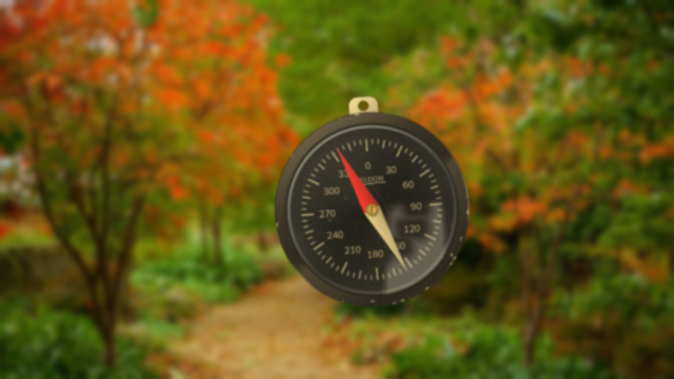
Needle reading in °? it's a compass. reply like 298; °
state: 335; °
